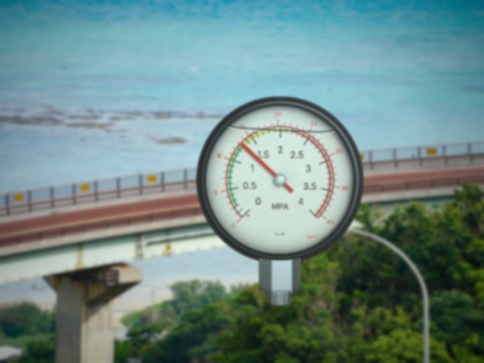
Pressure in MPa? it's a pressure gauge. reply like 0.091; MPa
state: 1.3; MPa
